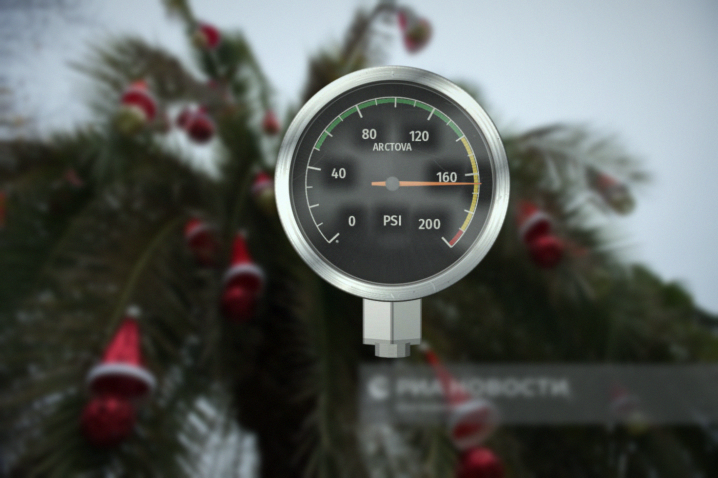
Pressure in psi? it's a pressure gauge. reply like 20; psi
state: 165; psi
